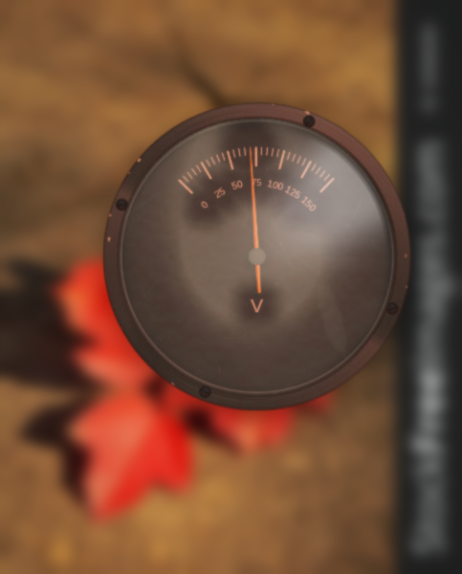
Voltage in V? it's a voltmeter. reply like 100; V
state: 70; V
